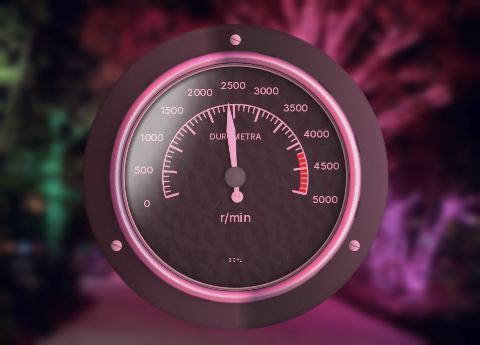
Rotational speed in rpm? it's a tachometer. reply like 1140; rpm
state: 2400; rpm
